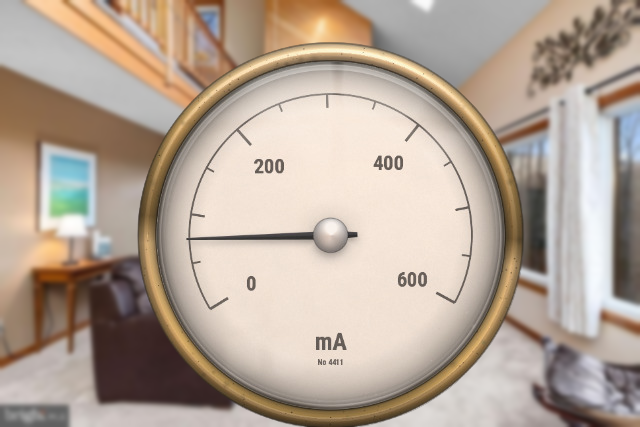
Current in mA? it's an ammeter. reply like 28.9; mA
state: 75; mA
